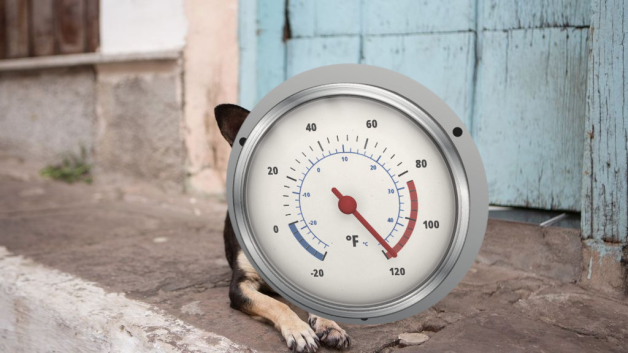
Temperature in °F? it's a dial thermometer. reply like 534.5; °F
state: 116; °F
